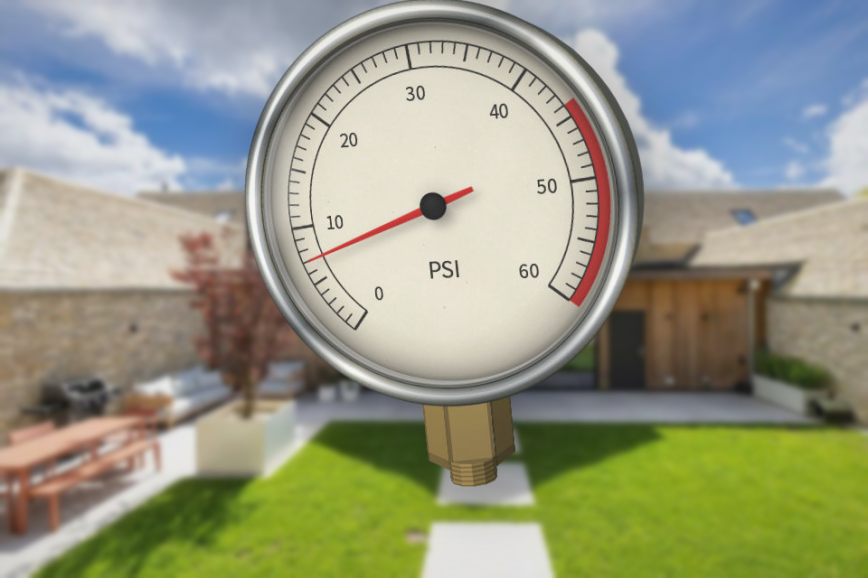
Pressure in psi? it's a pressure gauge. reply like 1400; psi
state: 7; psi
